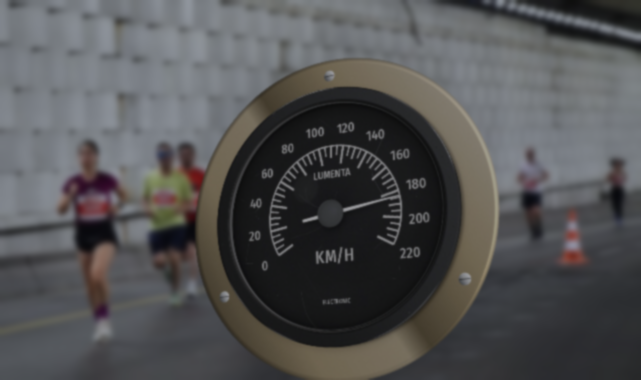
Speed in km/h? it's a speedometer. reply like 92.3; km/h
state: 185; km/h
